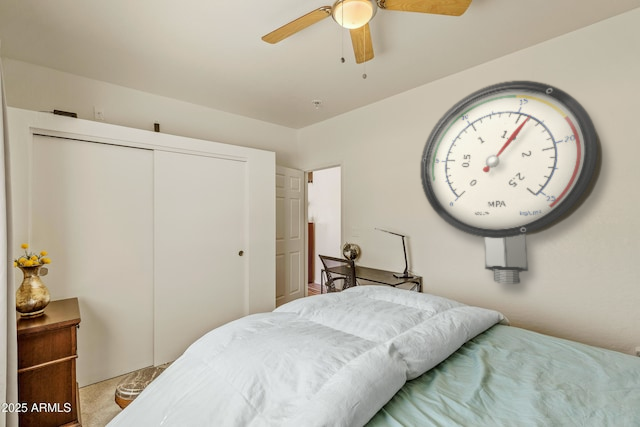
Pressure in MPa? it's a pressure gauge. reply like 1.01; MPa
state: 1.6; MPa
